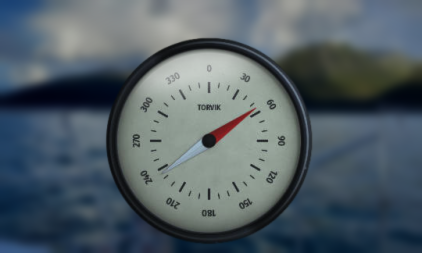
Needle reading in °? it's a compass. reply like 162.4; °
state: 55; °
